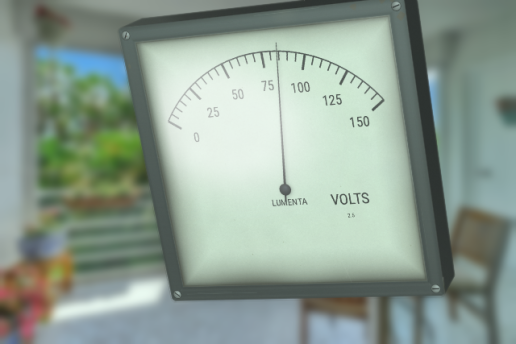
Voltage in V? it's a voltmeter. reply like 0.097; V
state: 85; V
